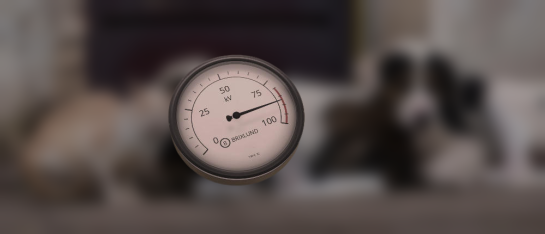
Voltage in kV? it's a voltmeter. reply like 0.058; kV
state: 87.5; kV
